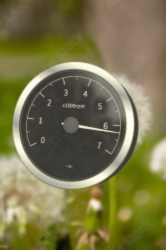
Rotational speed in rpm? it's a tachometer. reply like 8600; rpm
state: 6250; rpm
